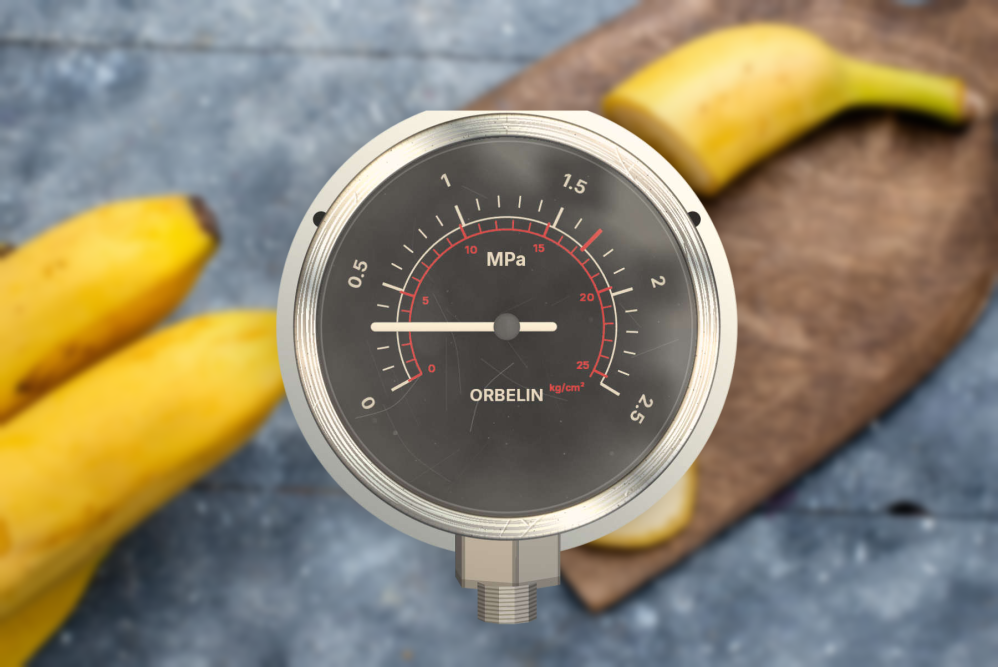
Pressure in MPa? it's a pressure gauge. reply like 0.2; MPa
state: 0.3; MPa
